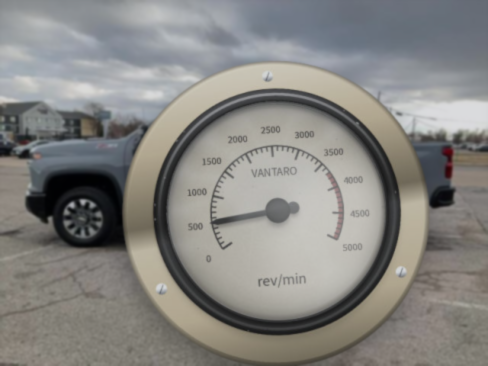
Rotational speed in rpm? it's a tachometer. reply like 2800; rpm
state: 500; rpm
